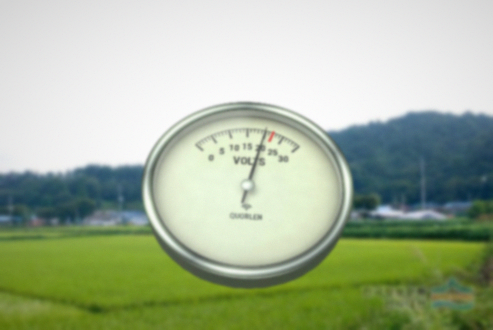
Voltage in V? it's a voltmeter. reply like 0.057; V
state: 20; V
